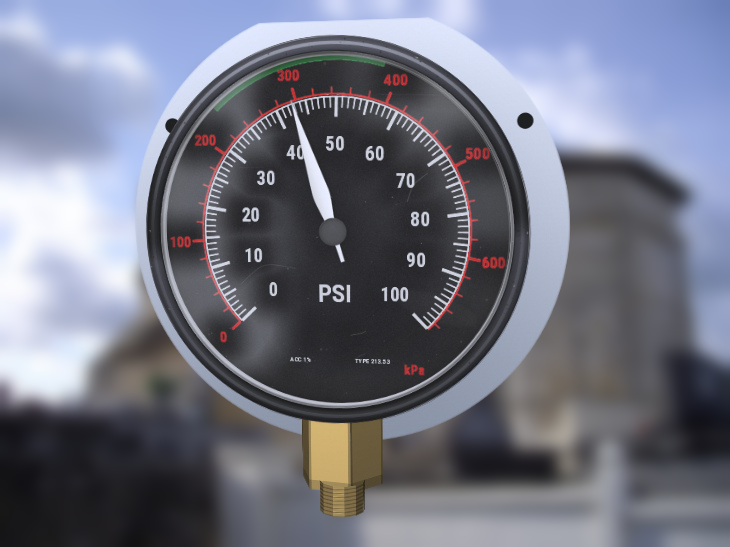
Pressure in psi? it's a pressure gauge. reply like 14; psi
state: 43; psi
